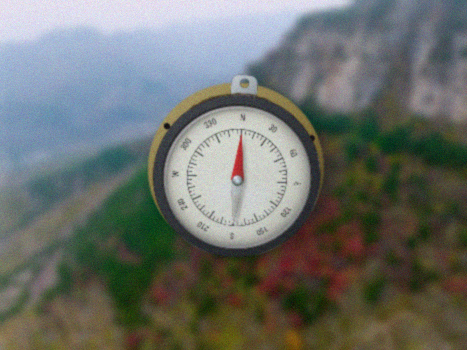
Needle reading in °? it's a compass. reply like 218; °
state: 0; °
